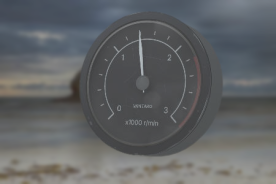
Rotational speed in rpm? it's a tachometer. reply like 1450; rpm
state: 1400; rpm
